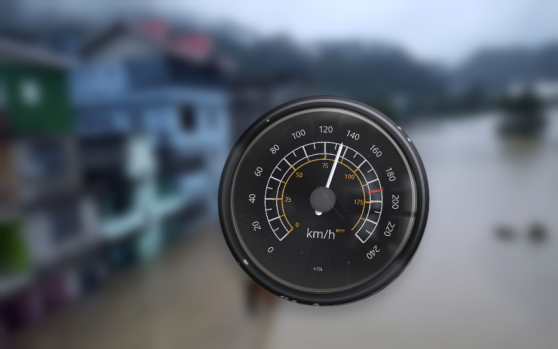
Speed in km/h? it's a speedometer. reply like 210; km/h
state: 135; km/h
